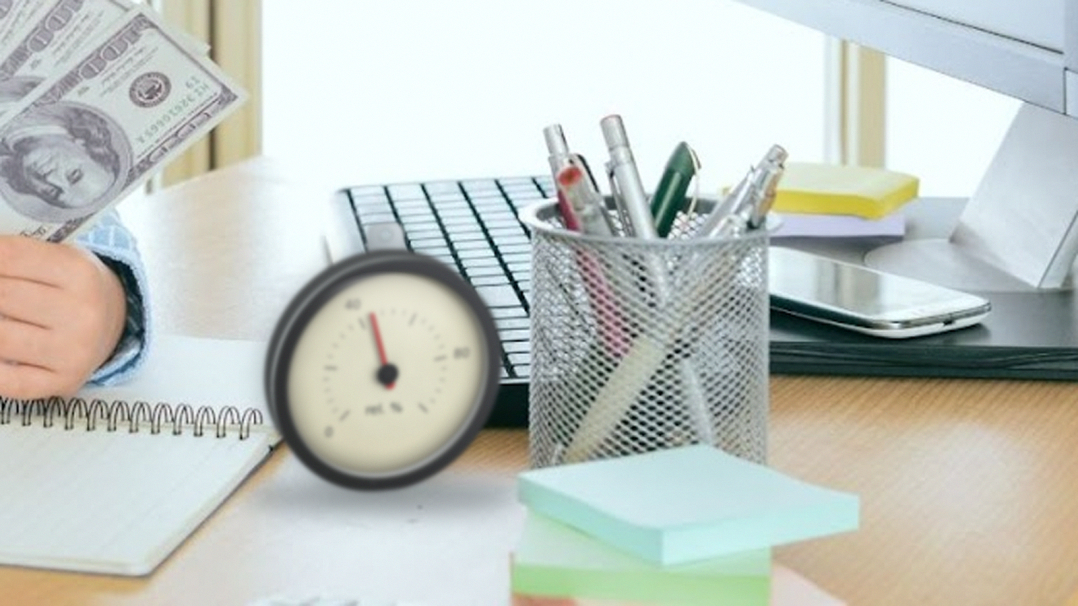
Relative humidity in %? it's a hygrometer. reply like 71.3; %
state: 44; %
